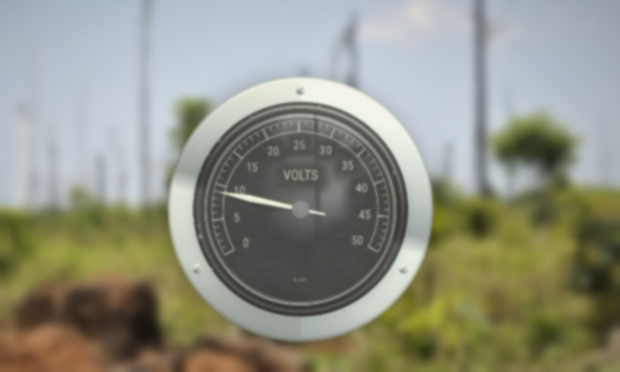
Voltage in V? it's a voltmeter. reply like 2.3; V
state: 9; V
